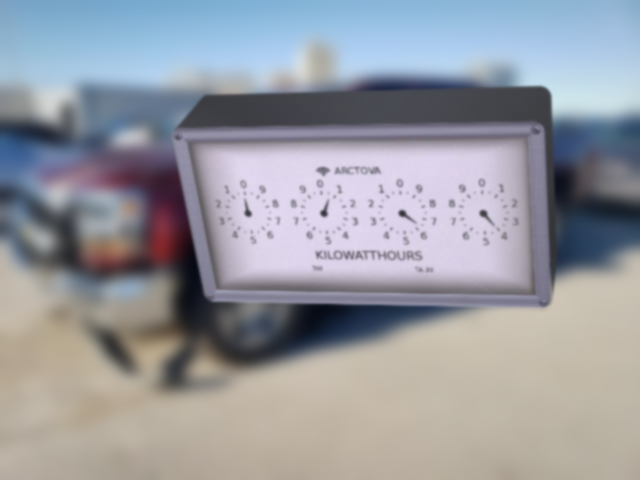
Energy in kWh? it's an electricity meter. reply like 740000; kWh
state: 64; kWh
